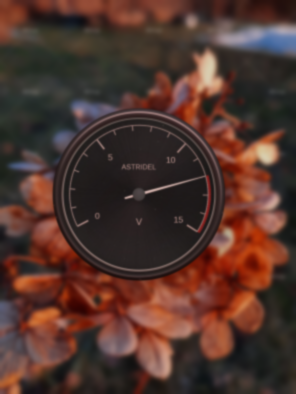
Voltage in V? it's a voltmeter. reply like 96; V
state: 12; V
